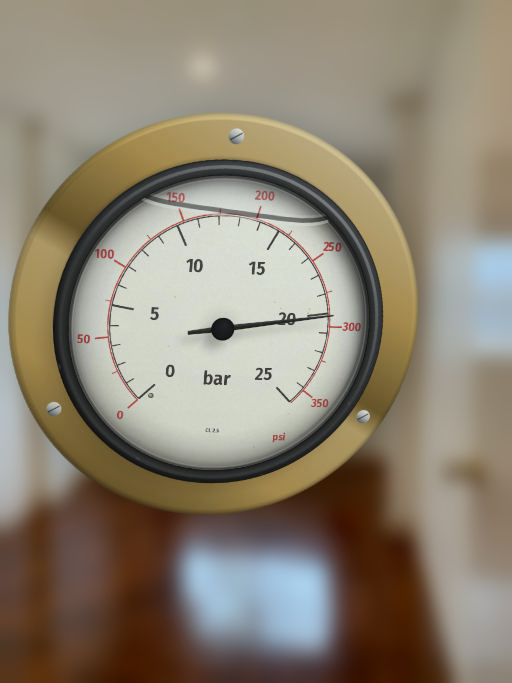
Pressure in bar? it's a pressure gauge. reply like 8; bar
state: 20; bar
